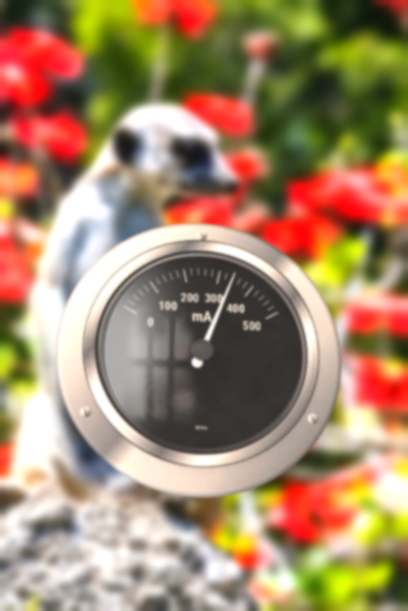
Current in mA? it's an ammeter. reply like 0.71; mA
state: 340; mA
